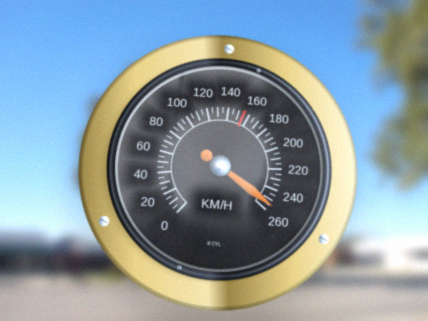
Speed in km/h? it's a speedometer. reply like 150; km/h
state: 255; km/h
